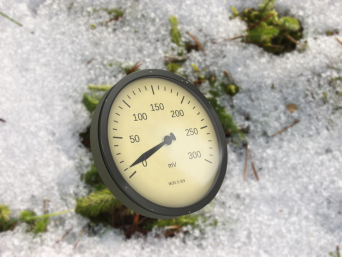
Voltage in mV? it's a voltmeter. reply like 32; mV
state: 10; mV
